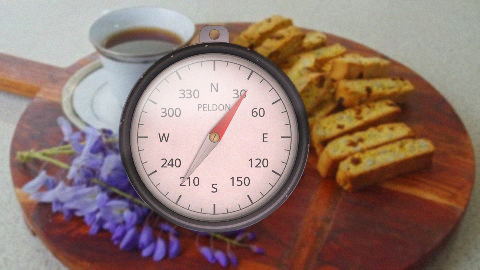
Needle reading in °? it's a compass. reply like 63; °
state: 35; °
